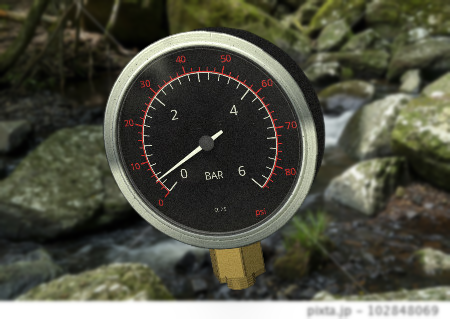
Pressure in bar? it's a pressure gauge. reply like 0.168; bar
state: 0.3; bar
